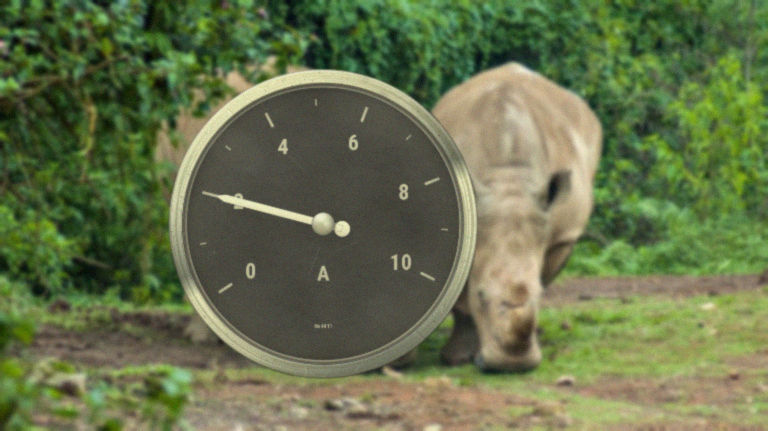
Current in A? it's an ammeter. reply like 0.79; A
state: 2; A
